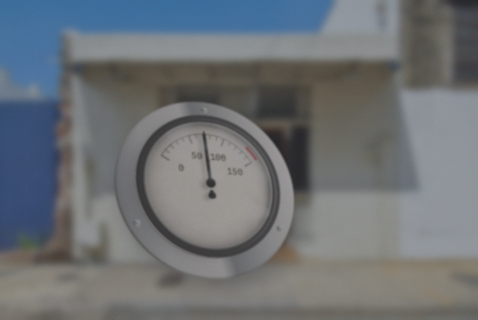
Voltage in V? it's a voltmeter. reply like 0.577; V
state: 70; V
